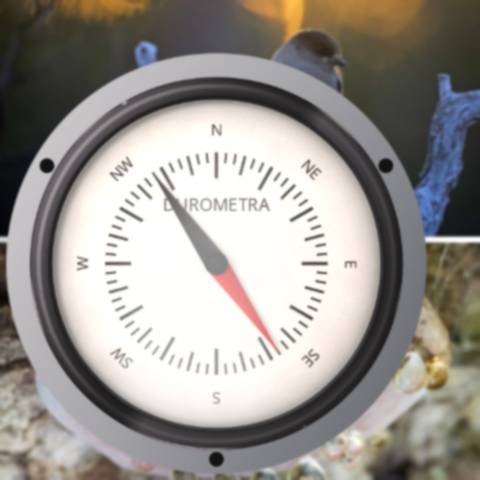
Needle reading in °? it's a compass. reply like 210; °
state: 145; °
